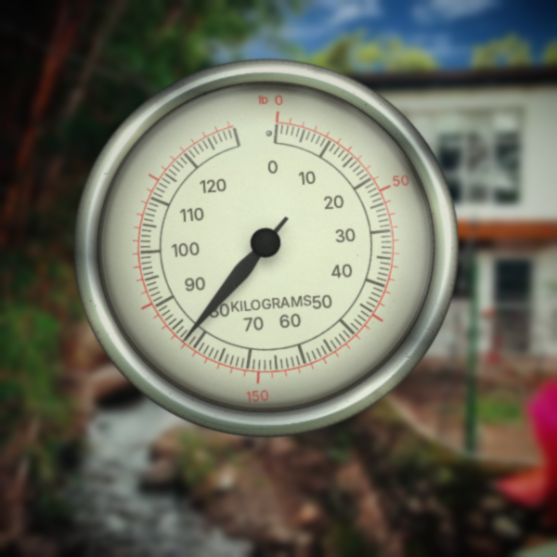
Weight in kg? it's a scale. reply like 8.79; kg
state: 82; kg
